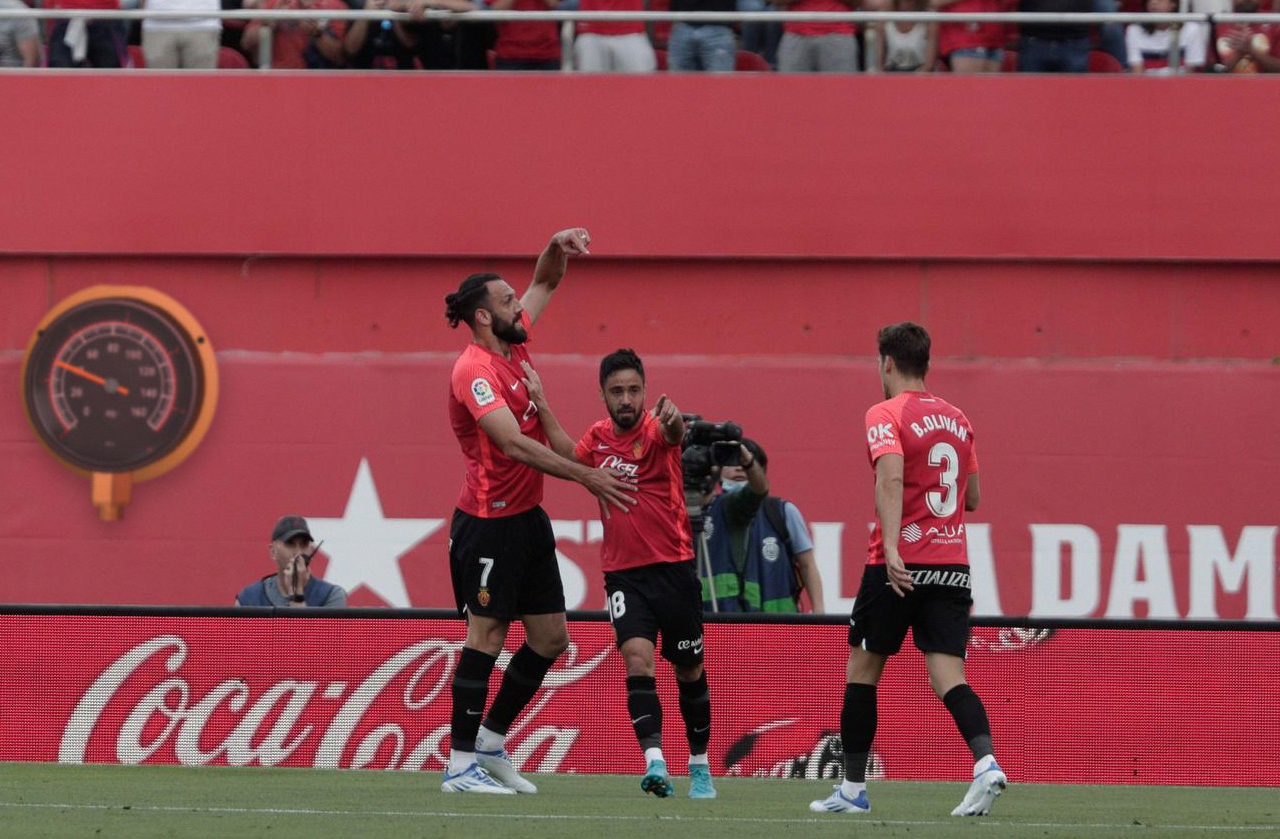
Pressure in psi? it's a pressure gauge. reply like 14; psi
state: 40; psi
